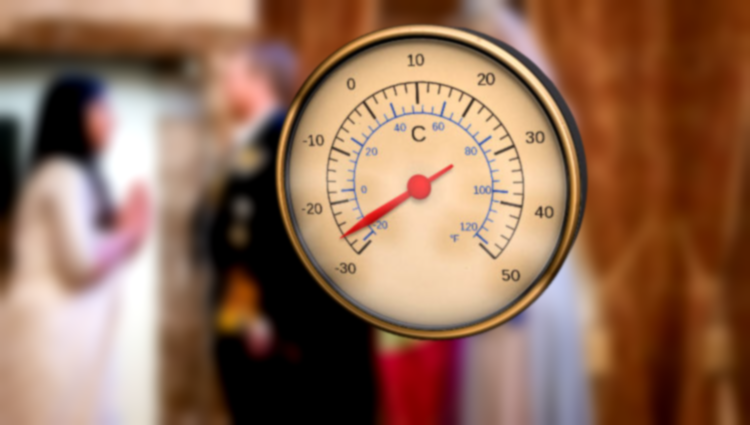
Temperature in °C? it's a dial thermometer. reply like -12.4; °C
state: -26; °C
